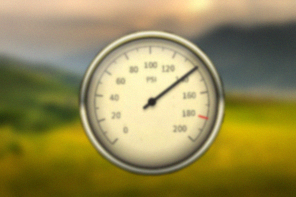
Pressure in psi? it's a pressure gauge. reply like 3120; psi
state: 140; psi
